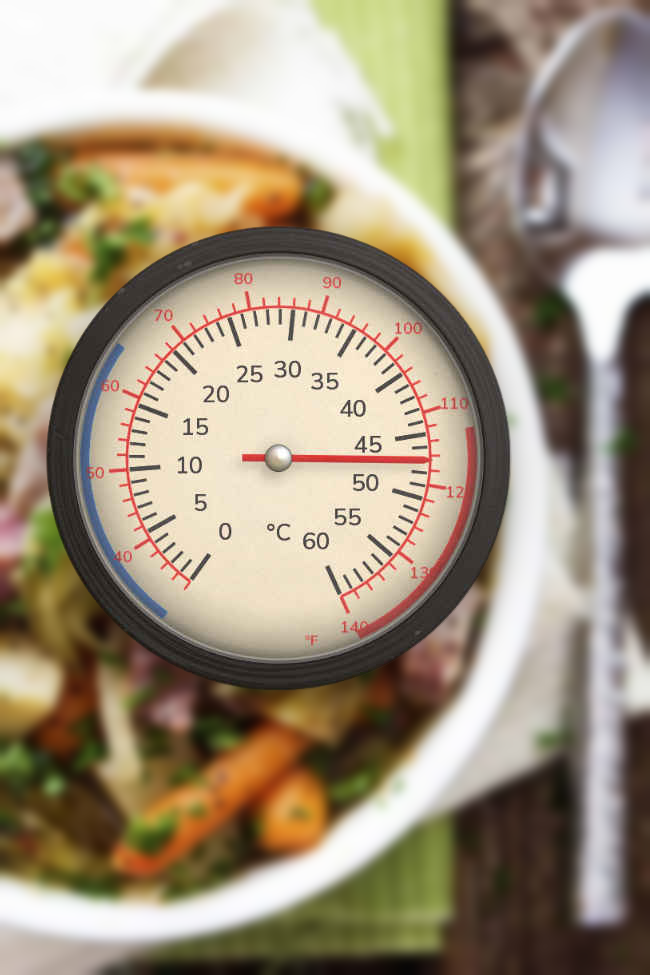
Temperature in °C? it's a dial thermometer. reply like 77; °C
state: 47; °C
